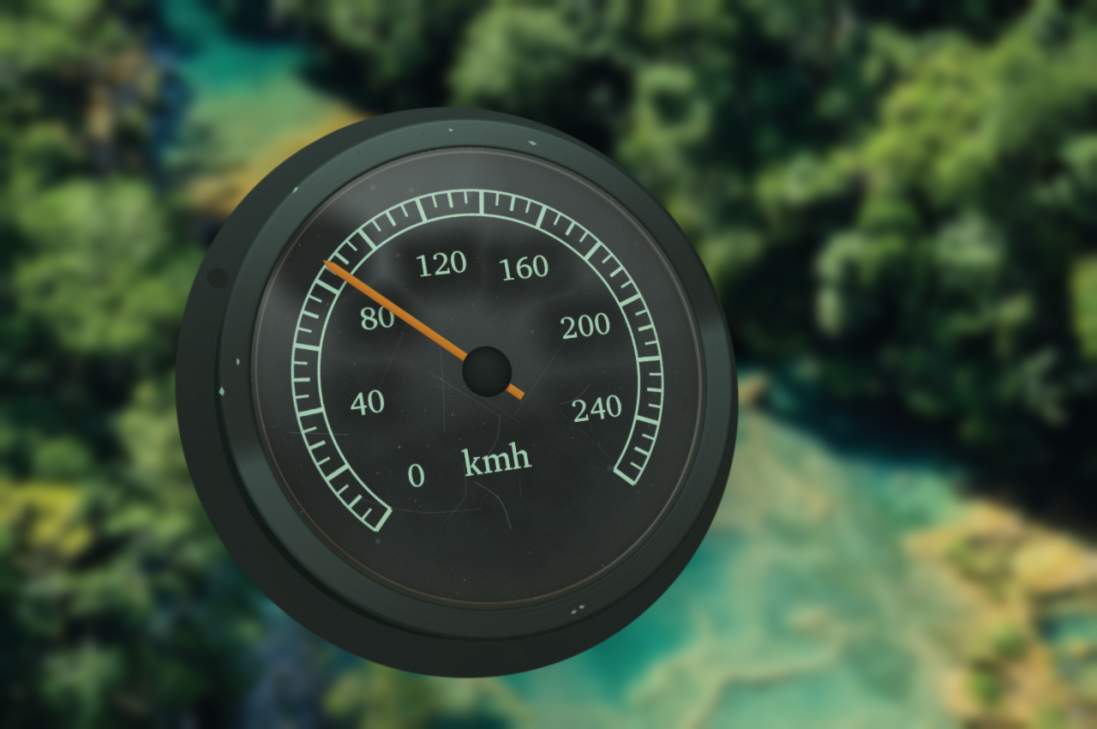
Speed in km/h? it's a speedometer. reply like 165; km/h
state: 85; km/h
